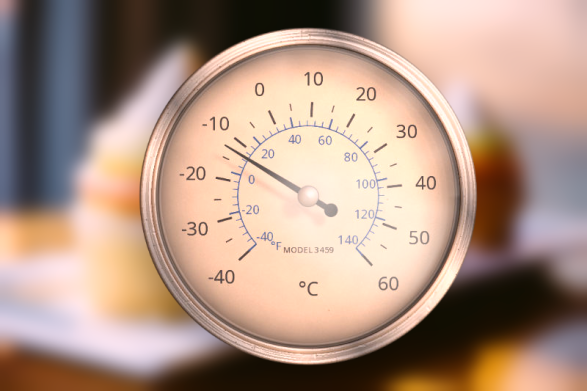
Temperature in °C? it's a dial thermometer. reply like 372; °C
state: -12.5; °C
